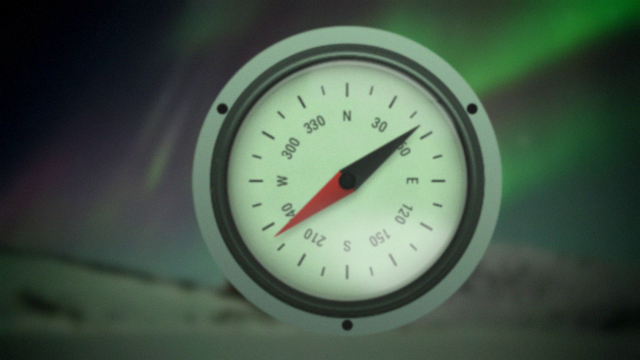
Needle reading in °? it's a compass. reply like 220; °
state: 232.5; °
